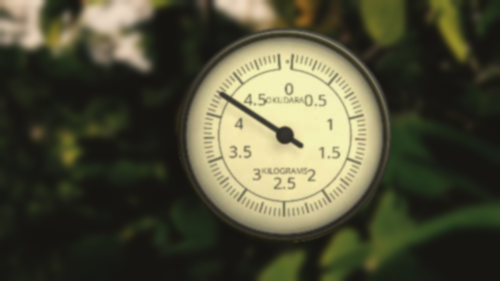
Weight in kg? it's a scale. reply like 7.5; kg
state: 4.25; kg
